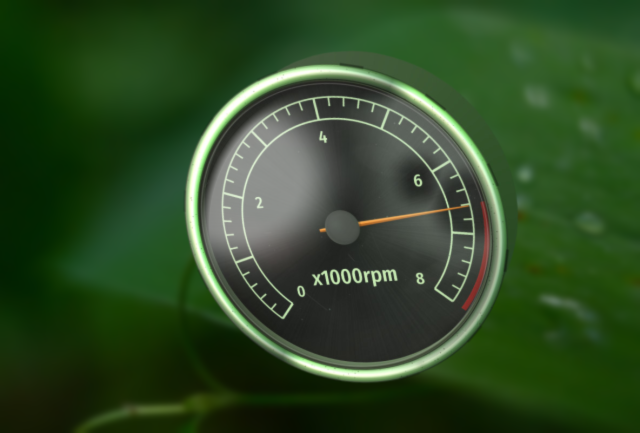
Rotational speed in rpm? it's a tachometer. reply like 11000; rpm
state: 6600; rpm
